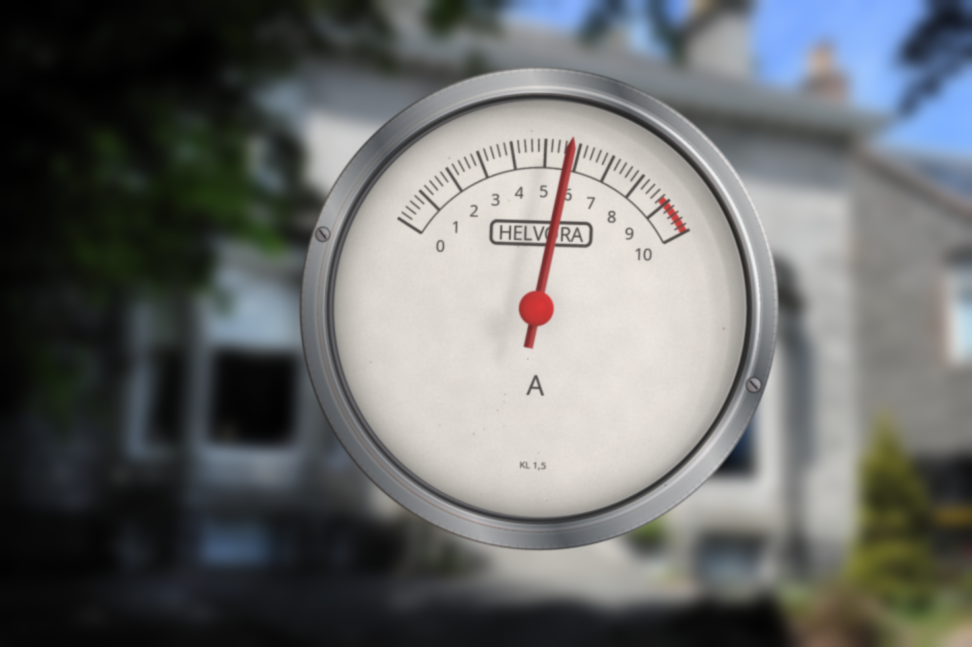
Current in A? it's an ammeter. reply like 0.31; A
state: 5.8; A
